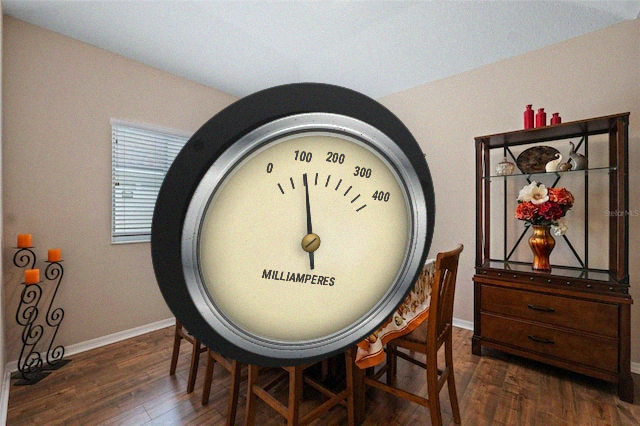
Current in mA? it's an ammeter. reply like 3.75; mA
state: 100; mA
